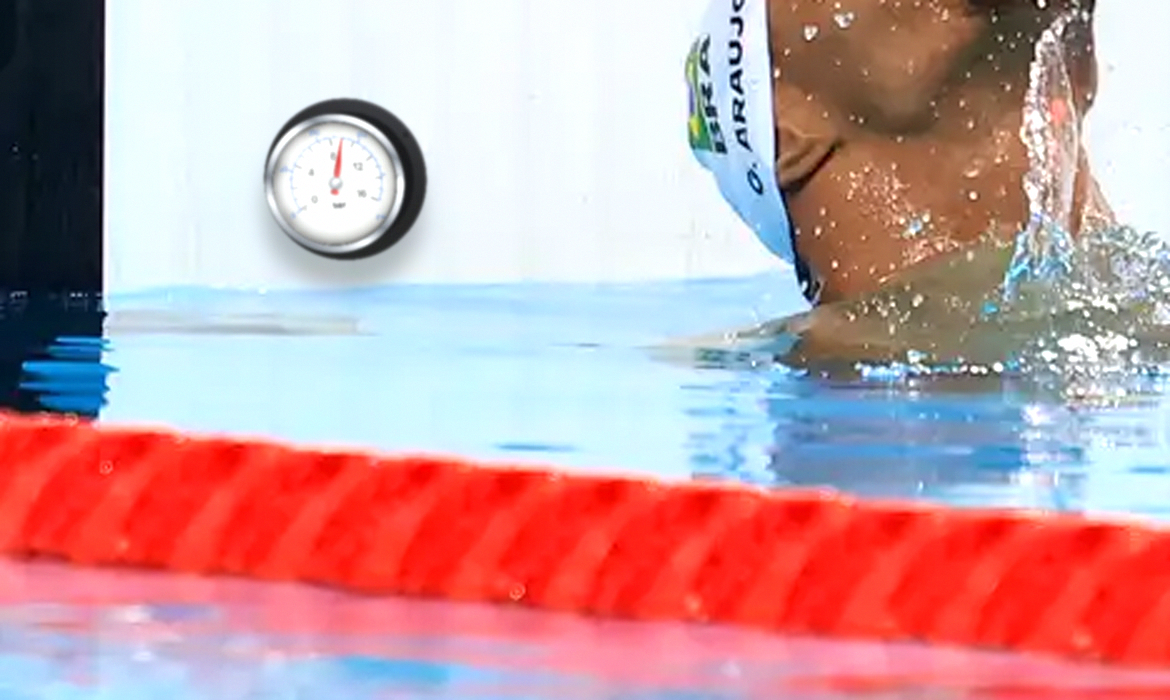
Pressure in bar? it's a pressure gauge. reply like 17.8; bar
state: 9; bar
